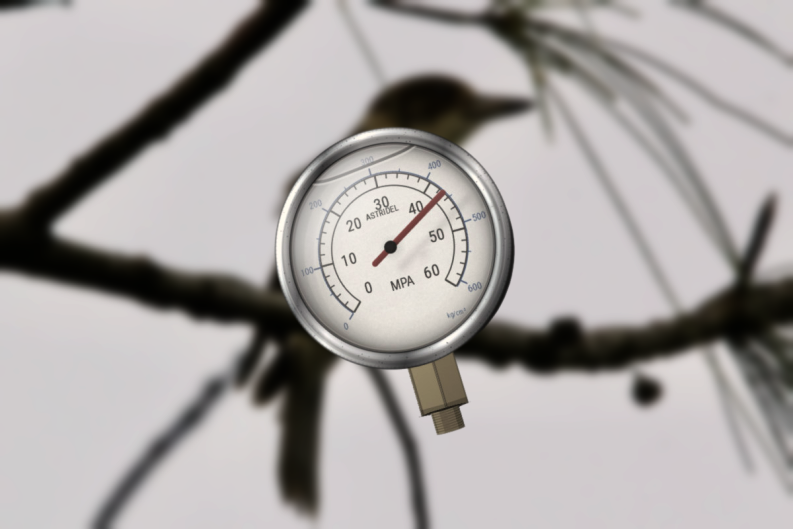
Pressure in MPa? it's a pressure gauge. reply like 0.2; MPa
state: 43; MPa
